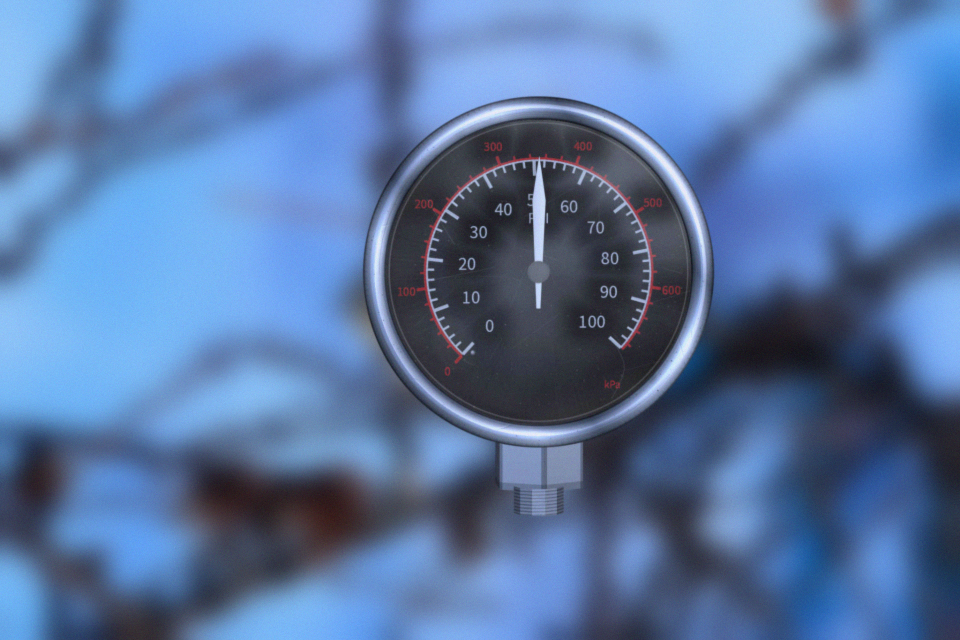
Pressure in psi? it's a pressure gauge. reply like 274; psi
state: 51; psi
